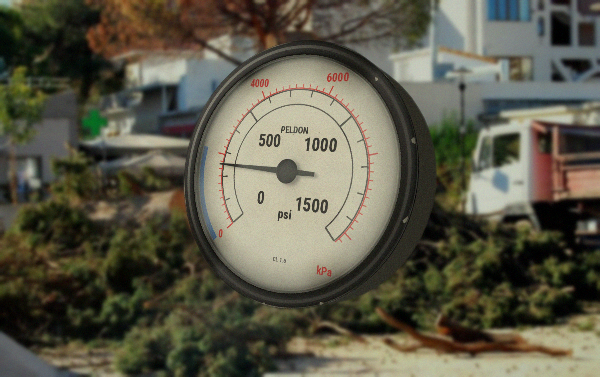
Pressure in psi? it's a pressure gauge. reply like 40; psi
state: 250; psi
